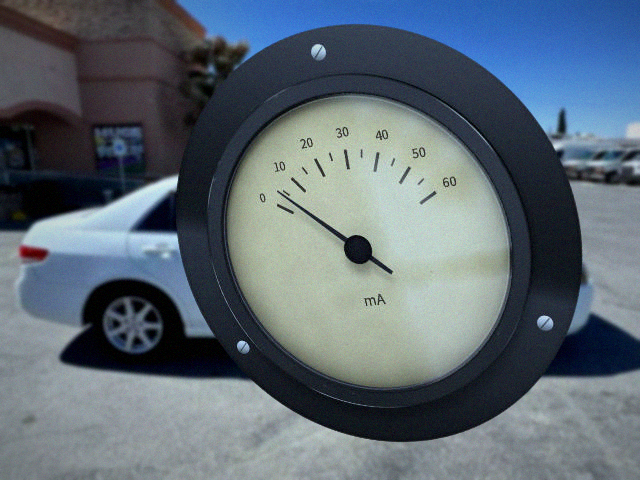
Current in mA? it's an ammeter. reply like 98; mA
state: 5; mA
